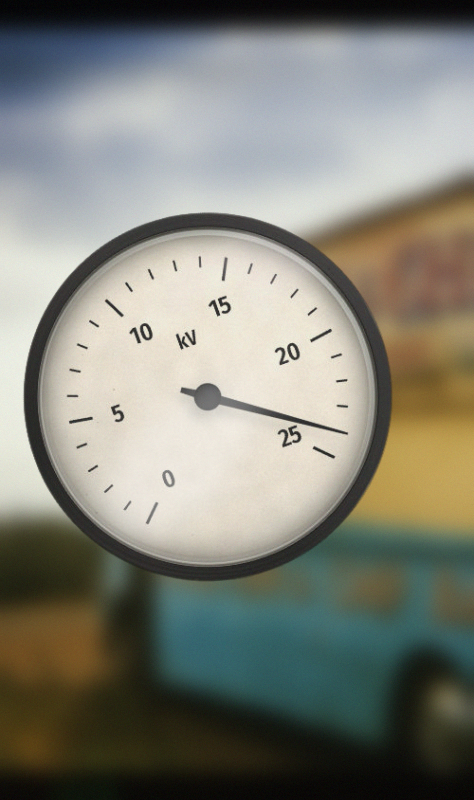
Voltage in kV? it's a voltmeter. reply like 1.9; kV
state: 24; kV
